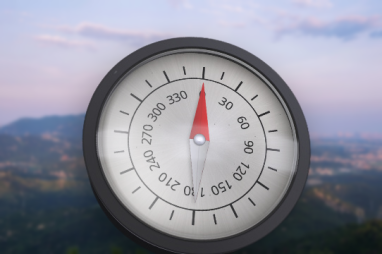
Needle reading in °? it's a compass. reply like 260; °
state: 0; °
